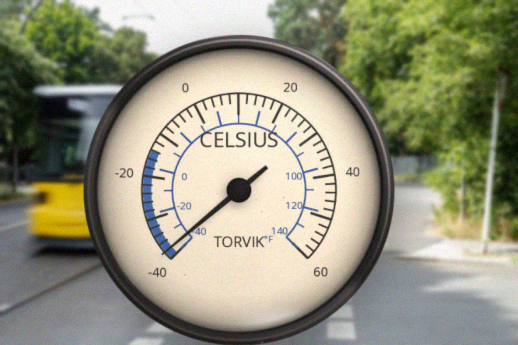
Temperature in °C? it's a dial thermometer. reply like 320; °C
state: -38; °C
